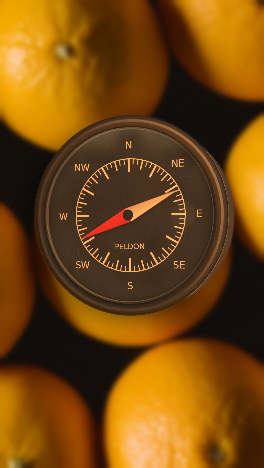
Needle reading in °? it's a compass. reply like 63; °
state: 245; °
